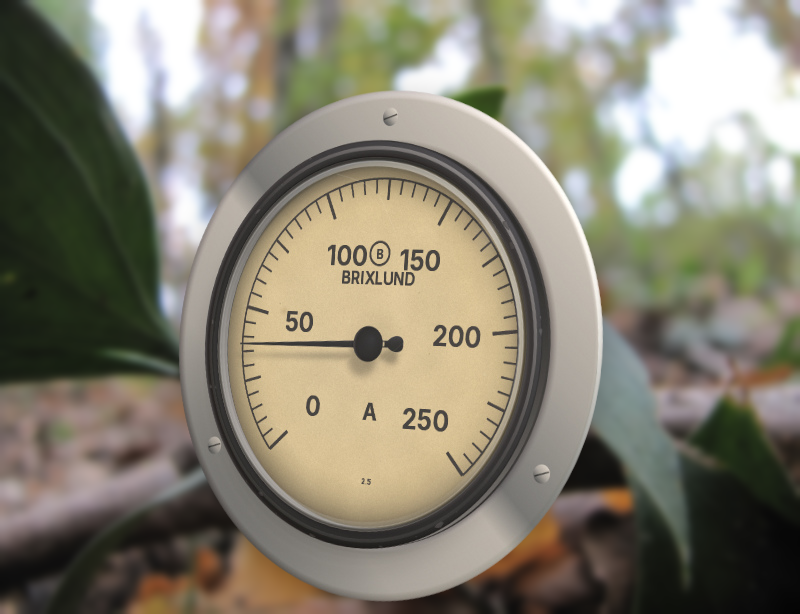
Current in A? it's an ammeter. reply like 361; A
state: 37.5; A
